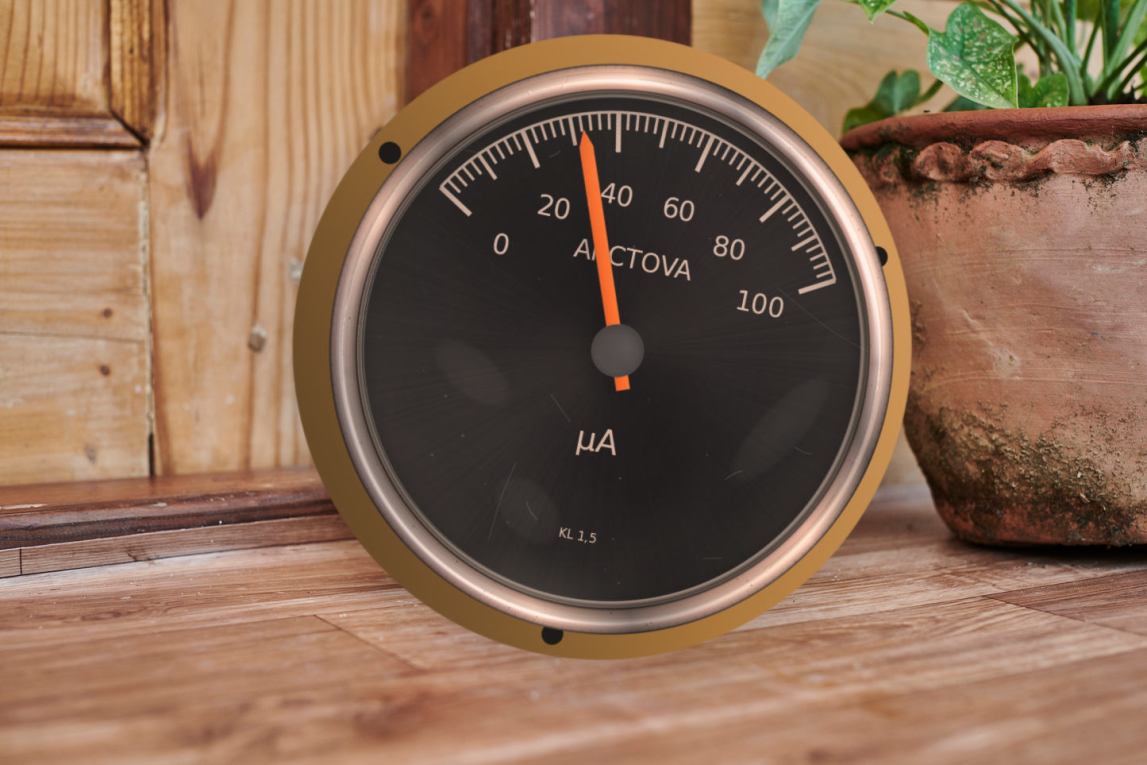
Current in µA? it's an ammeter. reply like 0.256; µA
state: 32; µA
